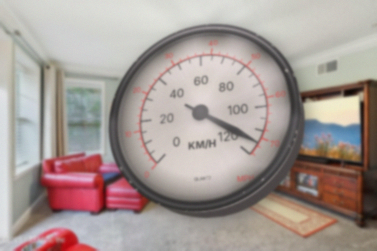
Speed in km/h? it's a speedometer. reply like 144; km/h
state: 115; km/h
